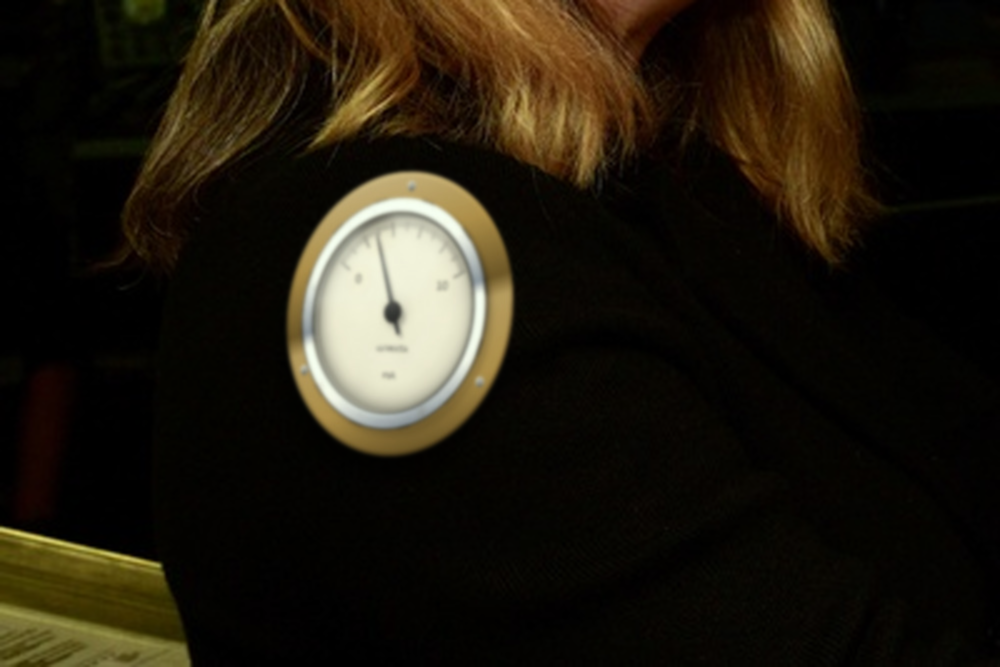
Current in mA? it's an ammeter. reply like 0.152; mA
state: 3; mA
